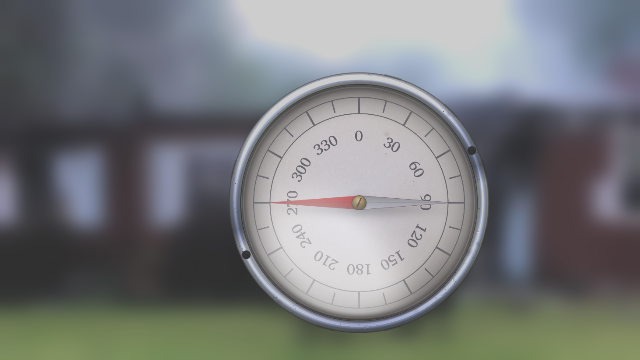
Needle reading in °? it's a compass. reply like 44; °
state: 270; °
